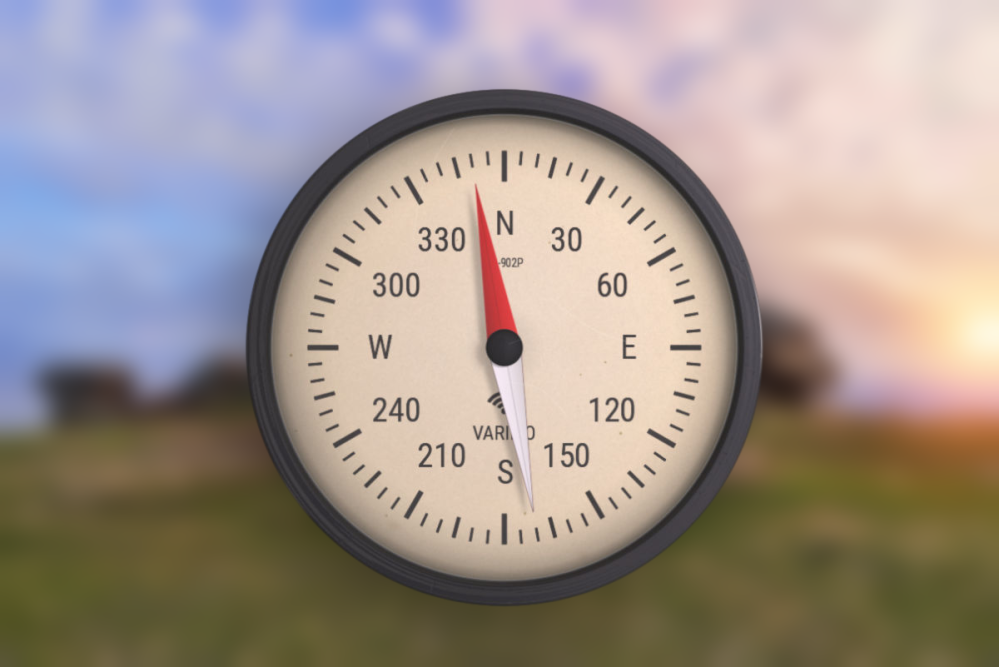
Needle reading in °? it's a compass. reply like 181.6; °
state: 350; °
